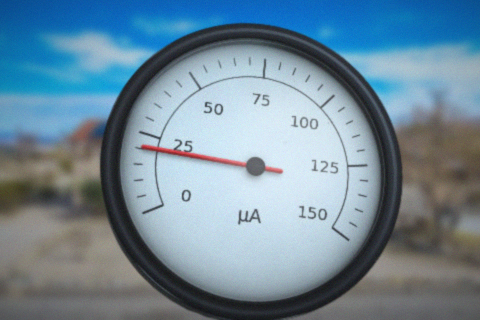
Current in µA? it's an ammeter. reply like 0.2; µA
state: 20; µA
